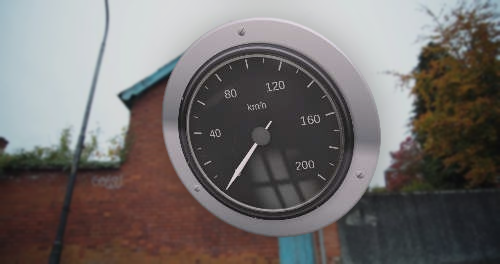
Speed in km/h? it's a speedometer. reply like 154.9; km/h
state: 0; km/h
